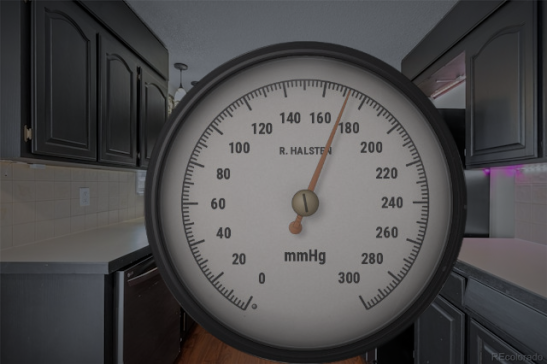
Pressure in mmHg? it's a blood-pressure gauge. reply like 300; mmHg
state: 172; mmHg
